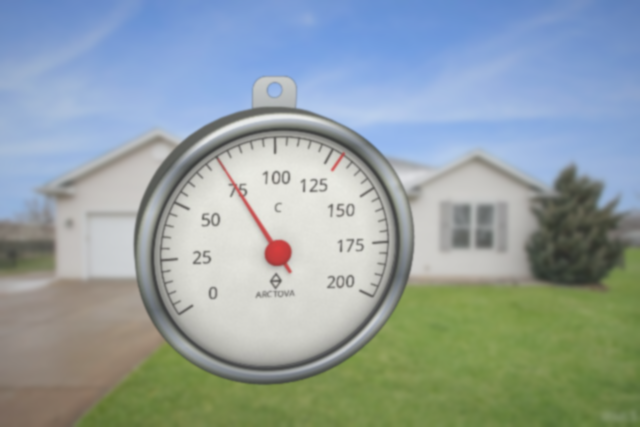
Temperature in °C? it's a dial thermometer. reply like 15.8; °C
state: 75; °C
